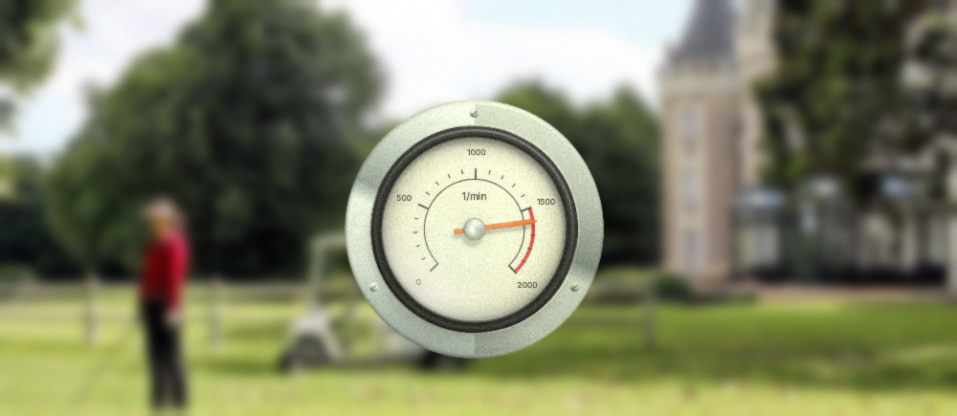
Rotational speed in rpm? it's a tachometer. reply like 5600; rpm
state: 1600; rpm
